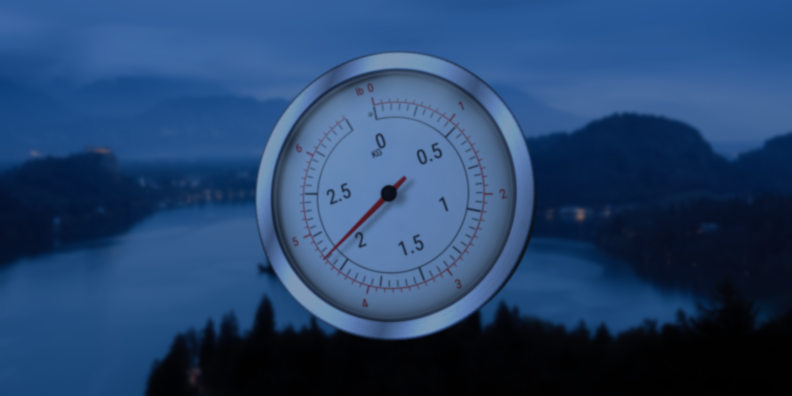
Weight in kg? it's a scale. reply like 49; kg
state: 2.1; kg
